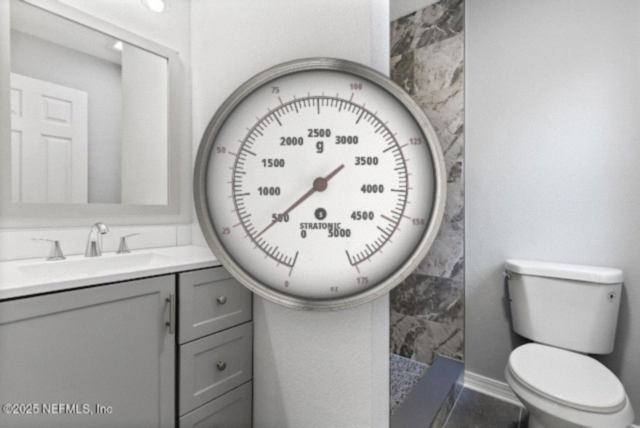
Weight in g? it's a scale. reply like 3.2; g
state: 500; g
